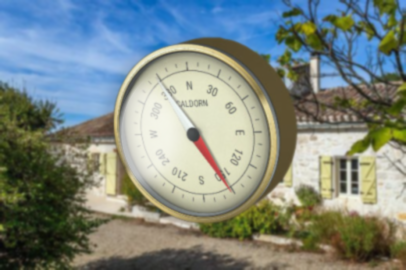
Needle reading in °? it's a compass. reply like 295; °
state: 150; °
